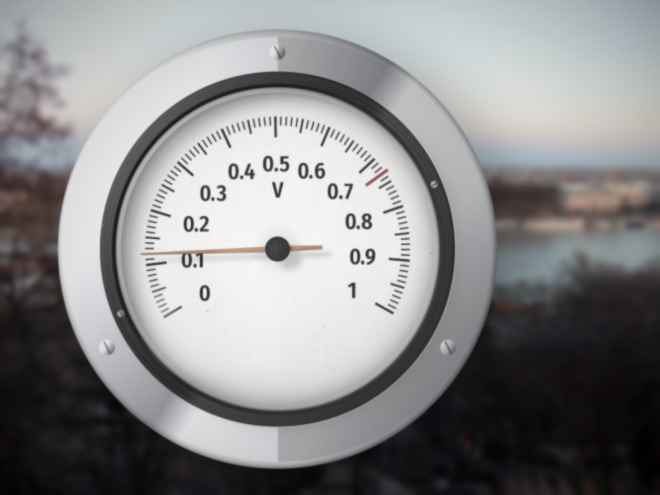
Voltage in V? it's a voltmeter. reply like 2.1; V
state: 0.12; V
